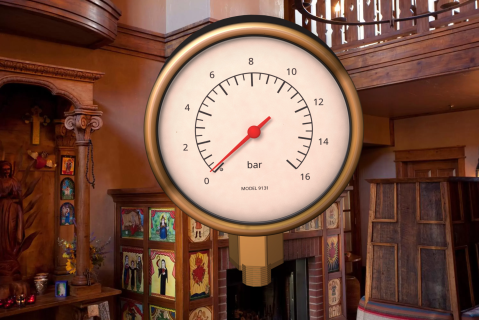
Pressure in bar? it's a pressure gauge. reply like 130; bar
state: 0.25; bar
